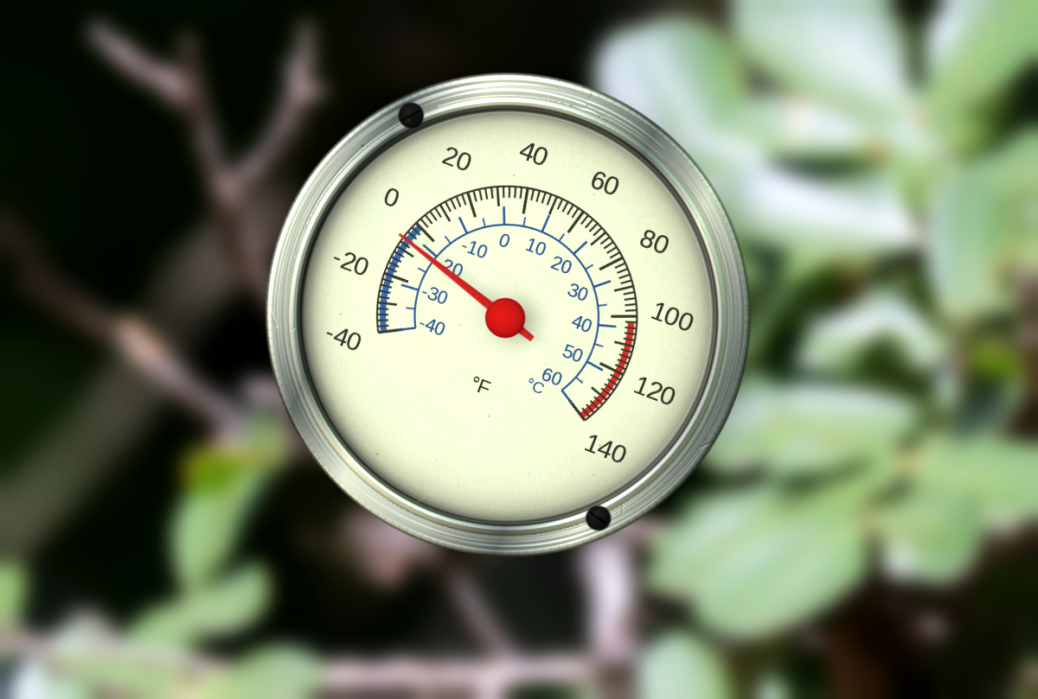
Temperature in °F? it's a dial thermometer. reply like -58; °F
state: -6; °F
